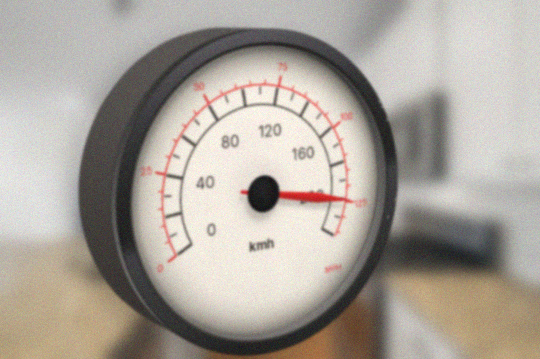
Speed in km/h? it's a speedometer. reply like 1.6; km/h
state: 200; km/h
